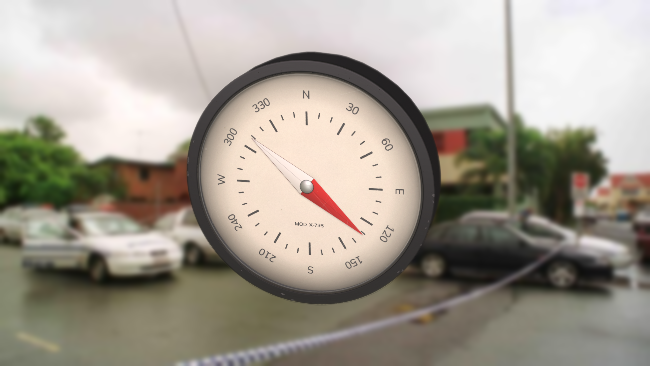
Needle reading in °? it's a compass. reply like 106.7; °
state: 130; °
